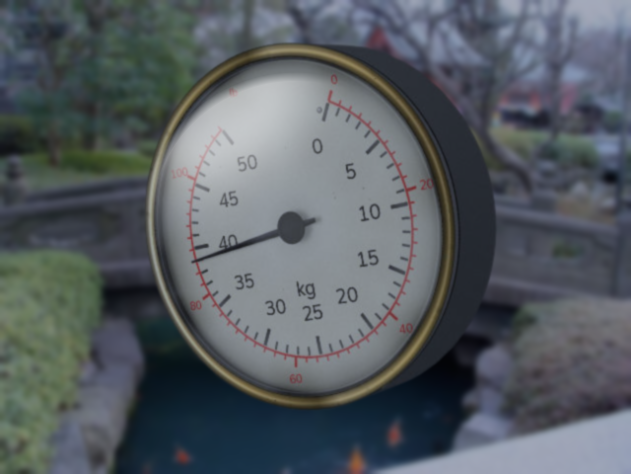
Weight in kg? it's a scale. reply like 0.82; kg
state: 39; kg
